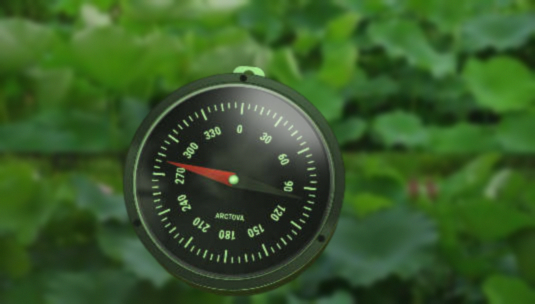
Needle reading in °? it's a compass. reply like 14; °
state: 280; °
